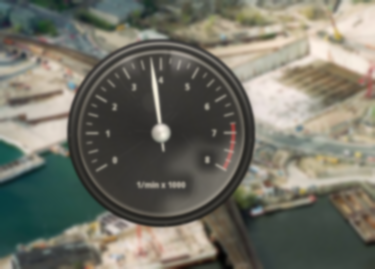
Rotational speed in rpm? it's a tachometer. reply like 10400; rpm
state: 3750; rpm
